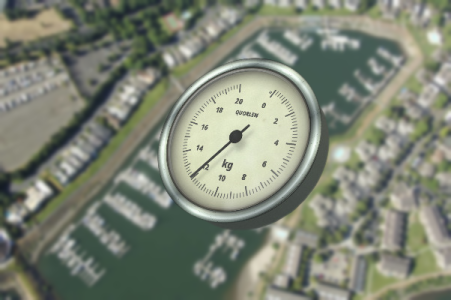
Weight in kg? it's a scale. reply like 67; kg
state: 12; kg
